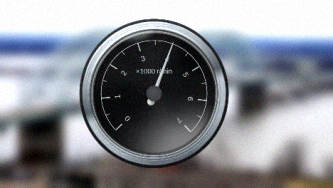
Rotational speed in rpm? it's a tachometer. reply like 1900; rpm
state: 4000; rpm
